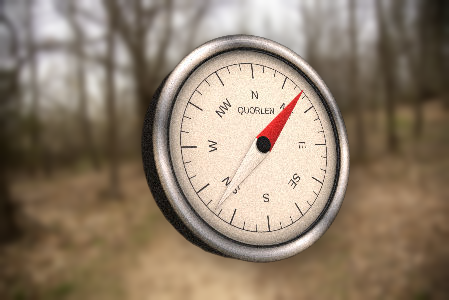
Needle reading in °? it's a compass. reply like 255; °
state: 45; °
